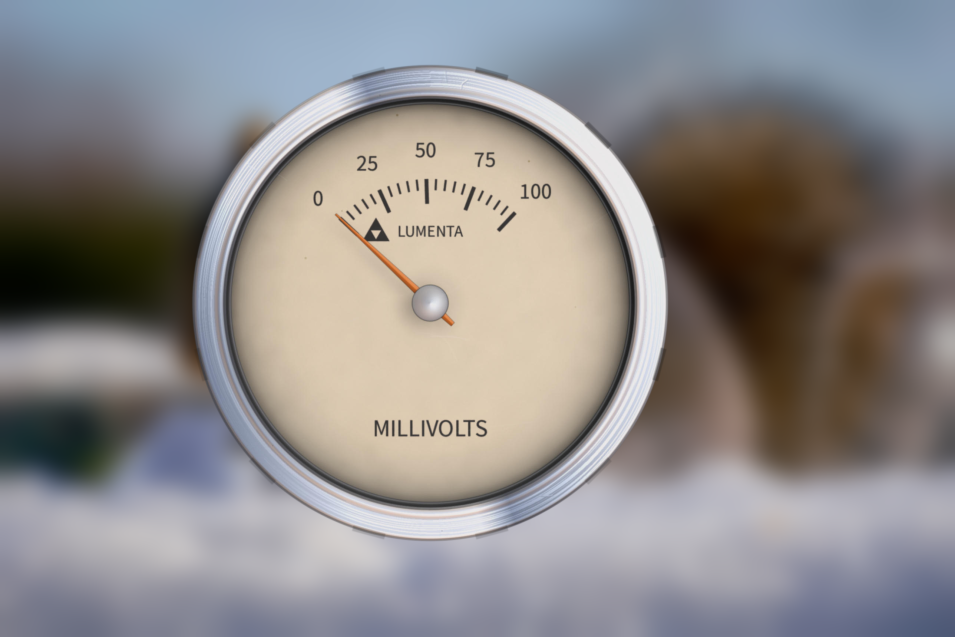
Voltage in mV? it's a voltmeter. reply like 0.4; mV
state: 0; mV
